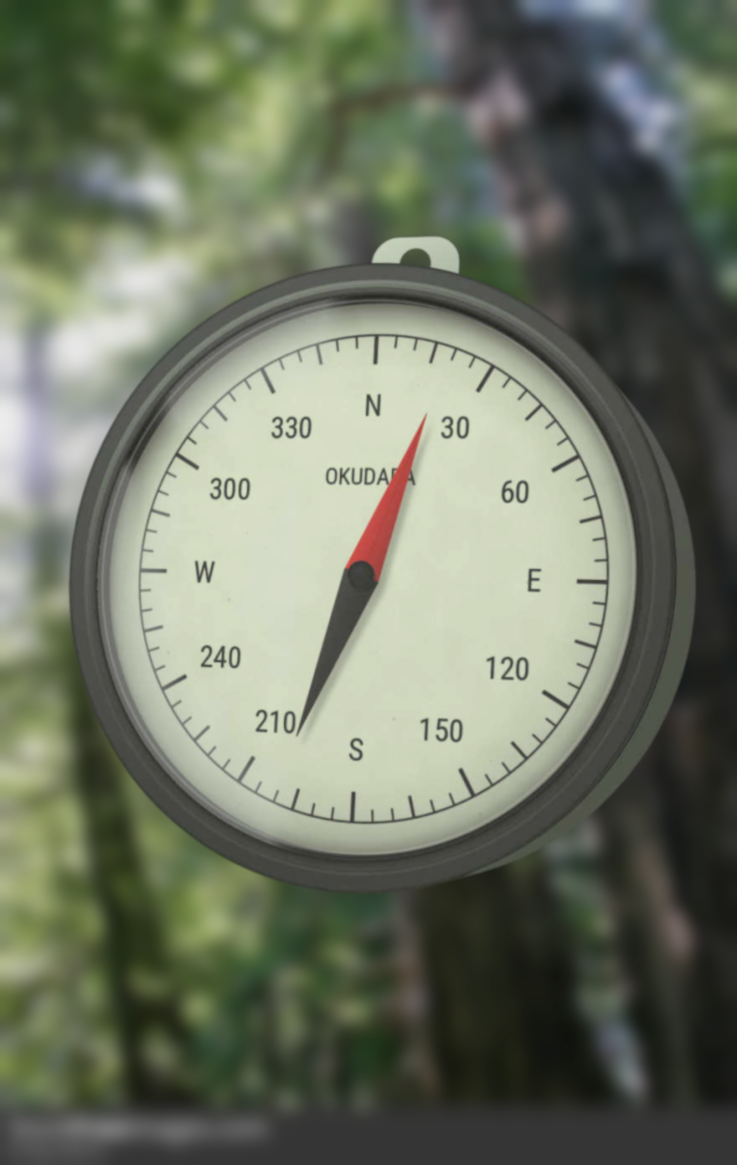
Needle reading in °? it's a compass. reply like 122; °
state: 20; °
